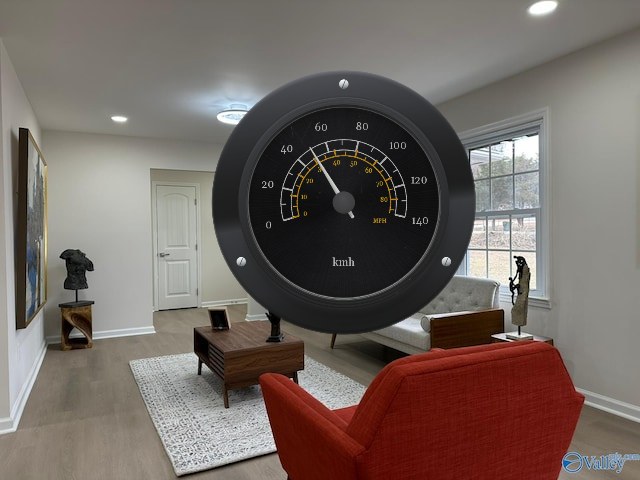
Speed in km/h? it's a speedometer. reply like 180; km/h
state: 50; km/h
